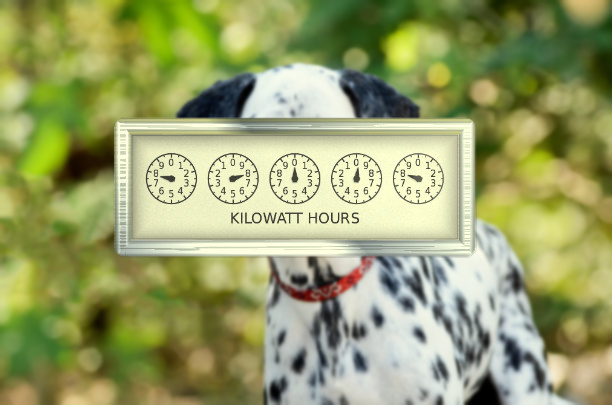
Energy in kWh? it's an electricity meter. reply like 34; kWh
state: 77998; kWh
